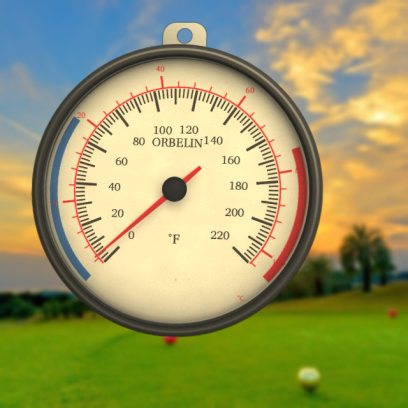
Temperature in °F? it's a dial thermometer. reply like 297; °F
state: 4; °F
